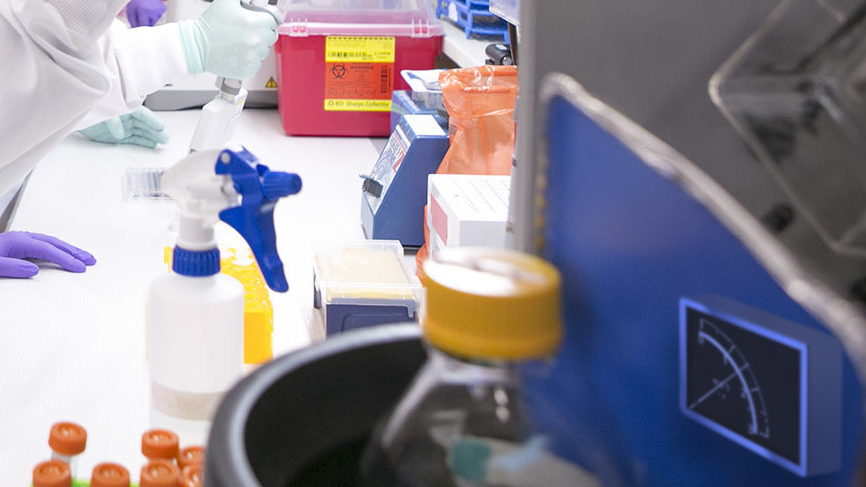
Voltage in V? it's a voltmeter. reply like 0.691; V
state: 1.5; V
